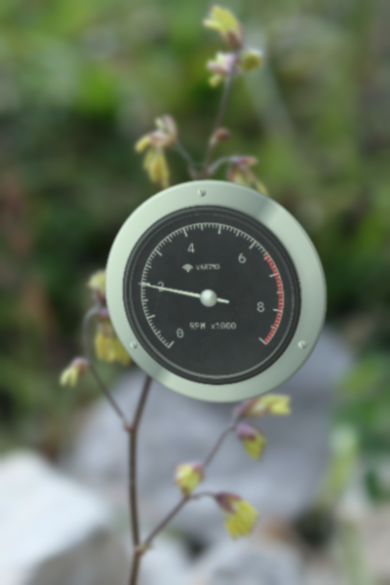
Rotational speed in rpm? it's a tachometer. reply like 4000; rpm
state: 2000; rpm
